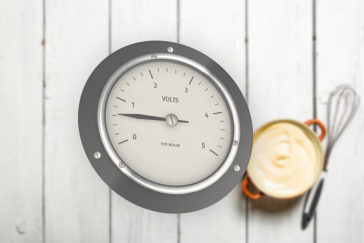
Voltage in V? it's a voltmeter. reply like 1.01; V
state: 0.6; V
